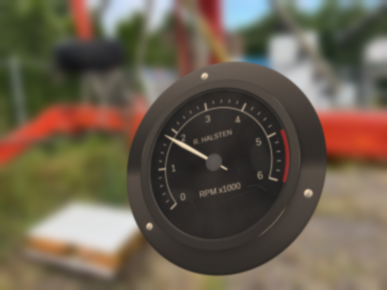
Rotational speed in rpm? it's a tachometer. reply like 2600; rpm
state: 1800; rpm
